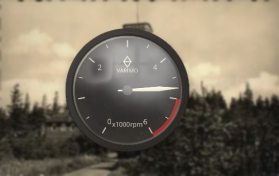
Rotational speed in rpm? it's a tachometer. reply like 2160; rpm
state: 4750; rpm
